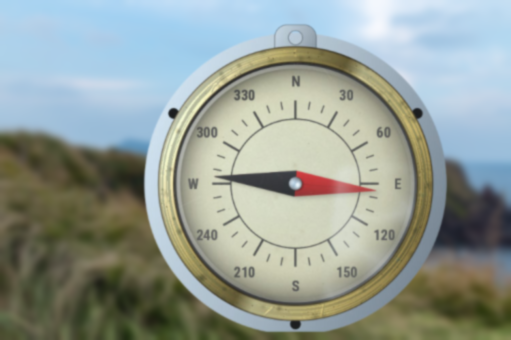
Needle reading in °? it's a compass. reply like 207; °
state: 95; °
